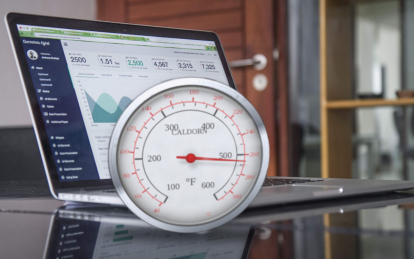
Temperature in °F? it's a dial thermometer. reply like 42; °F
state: 510; °F
